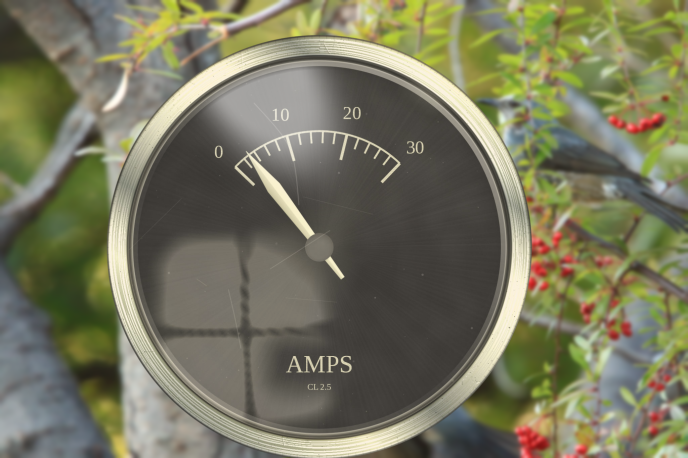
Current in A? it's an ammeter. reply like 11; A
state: 3; A
